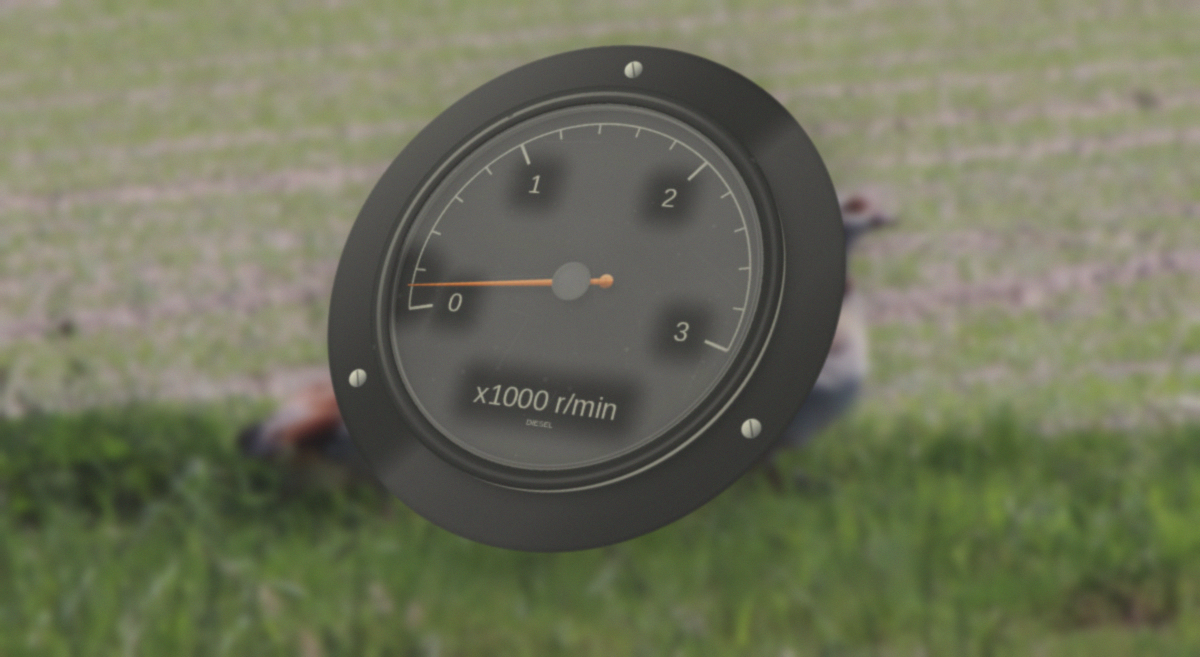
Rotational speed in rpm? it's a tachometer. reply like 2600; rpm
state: 100; rpm
